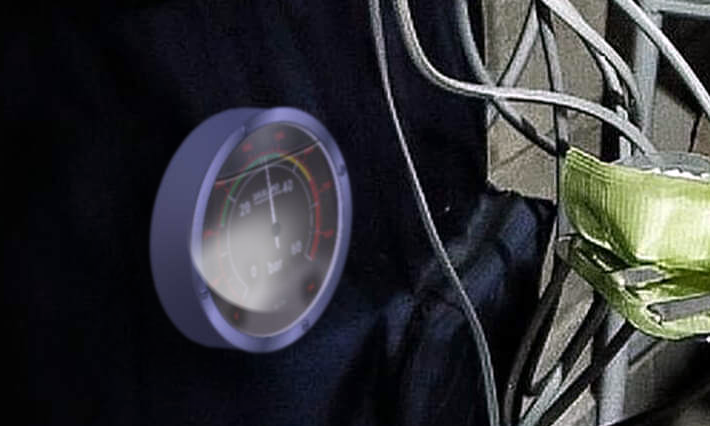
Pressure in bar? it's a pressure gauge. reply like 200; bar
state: 30; bar
